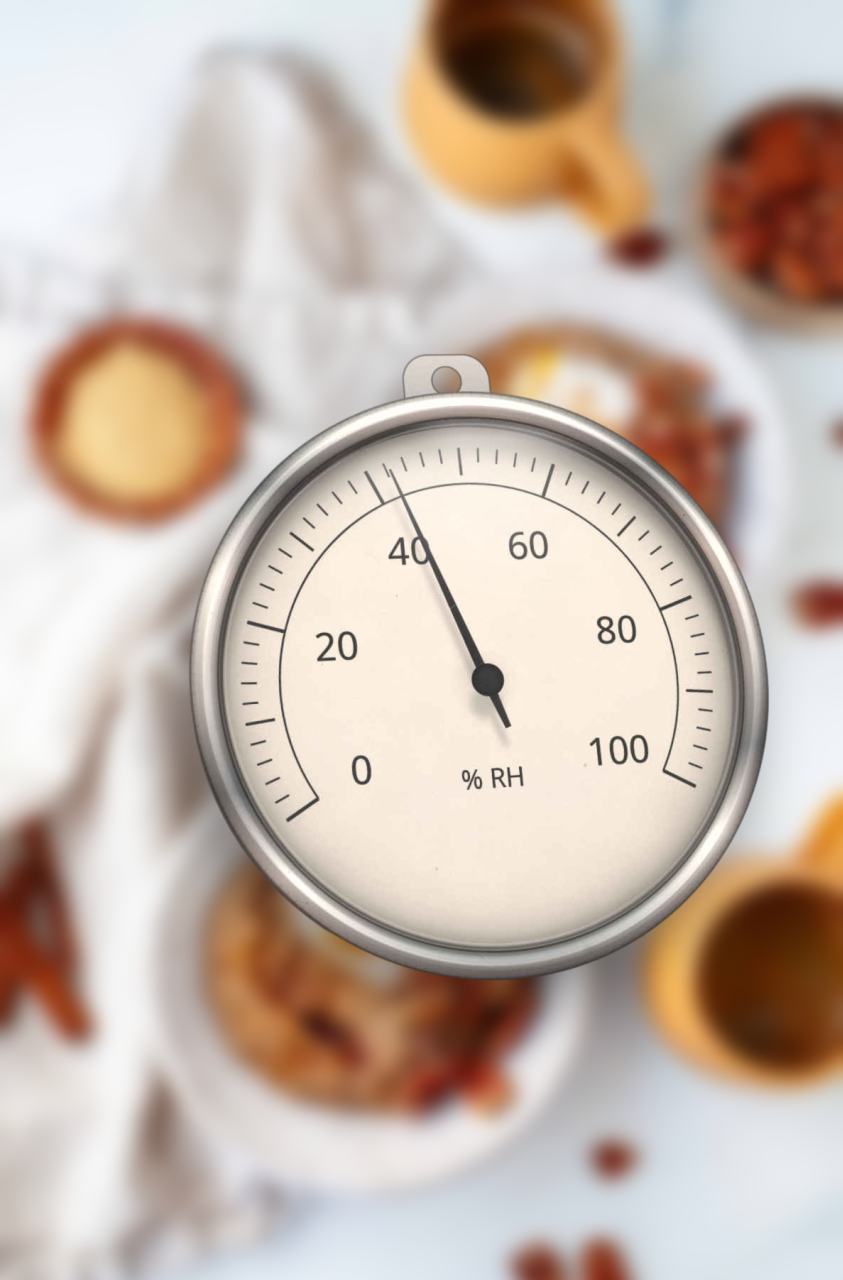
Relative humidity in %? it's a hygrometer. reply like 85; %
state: 42; %
